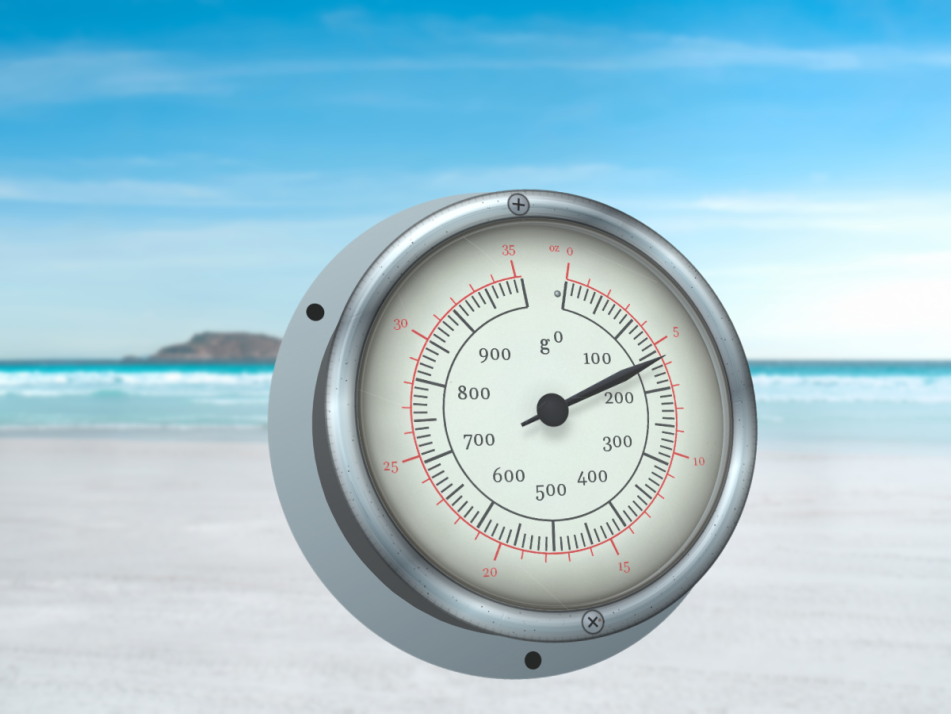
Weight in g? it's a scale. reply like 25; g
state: 160; g
